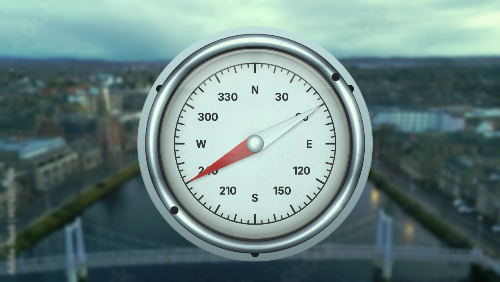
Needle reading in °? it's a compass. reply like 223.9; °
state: 240; °
